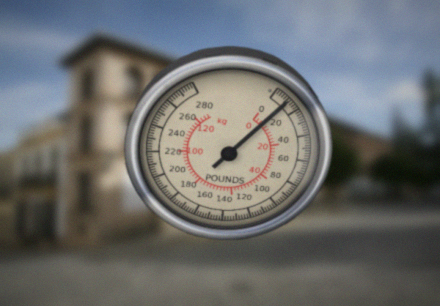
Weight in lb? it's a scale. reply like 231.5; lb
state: 10; lb
